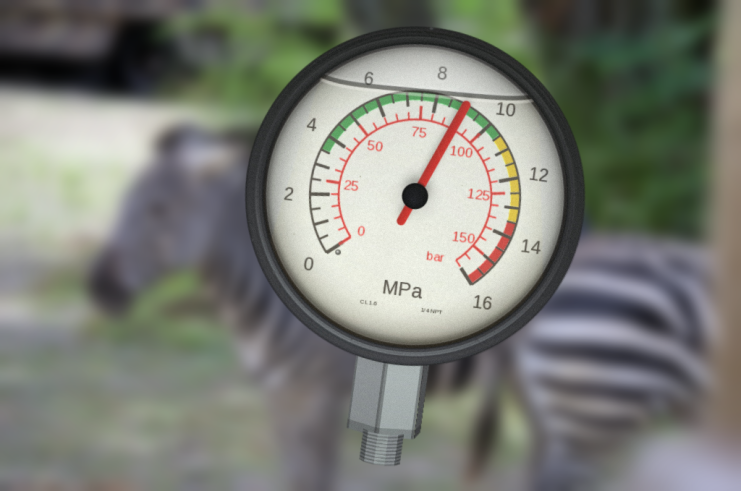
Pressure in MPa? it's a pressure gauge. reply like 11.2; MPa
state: 9; MPa
